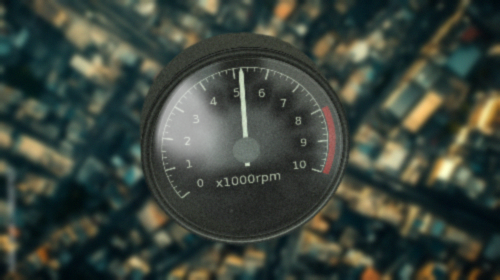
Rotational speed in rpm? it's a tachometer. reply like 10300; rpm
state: 5200; rpm
